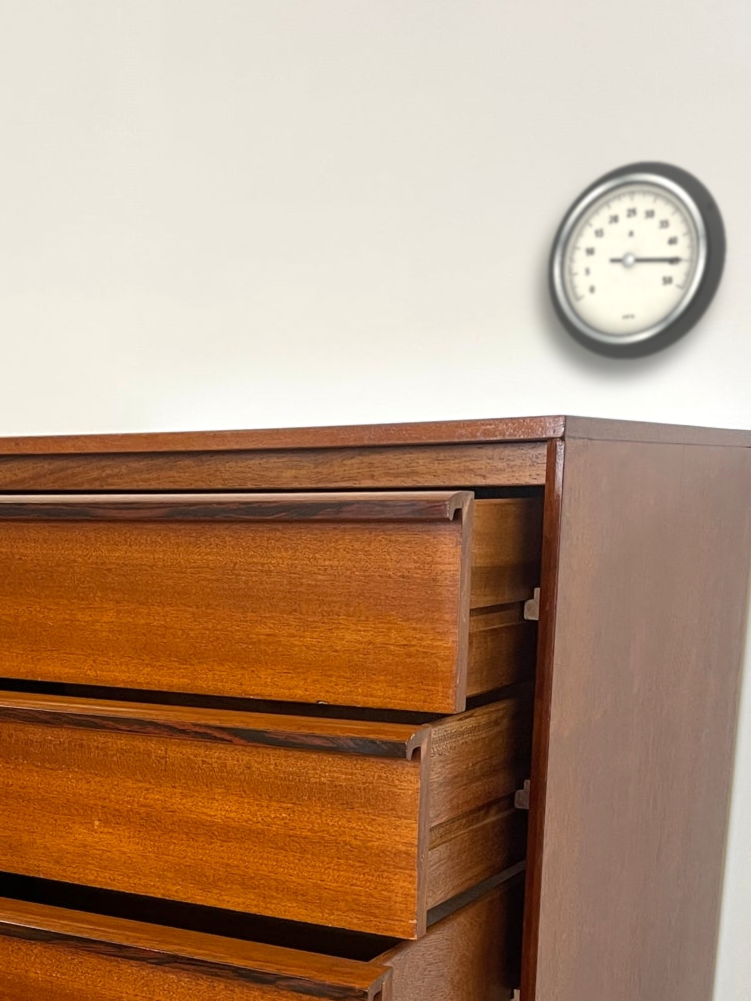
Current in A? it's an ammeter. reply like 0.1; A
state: 45; A
